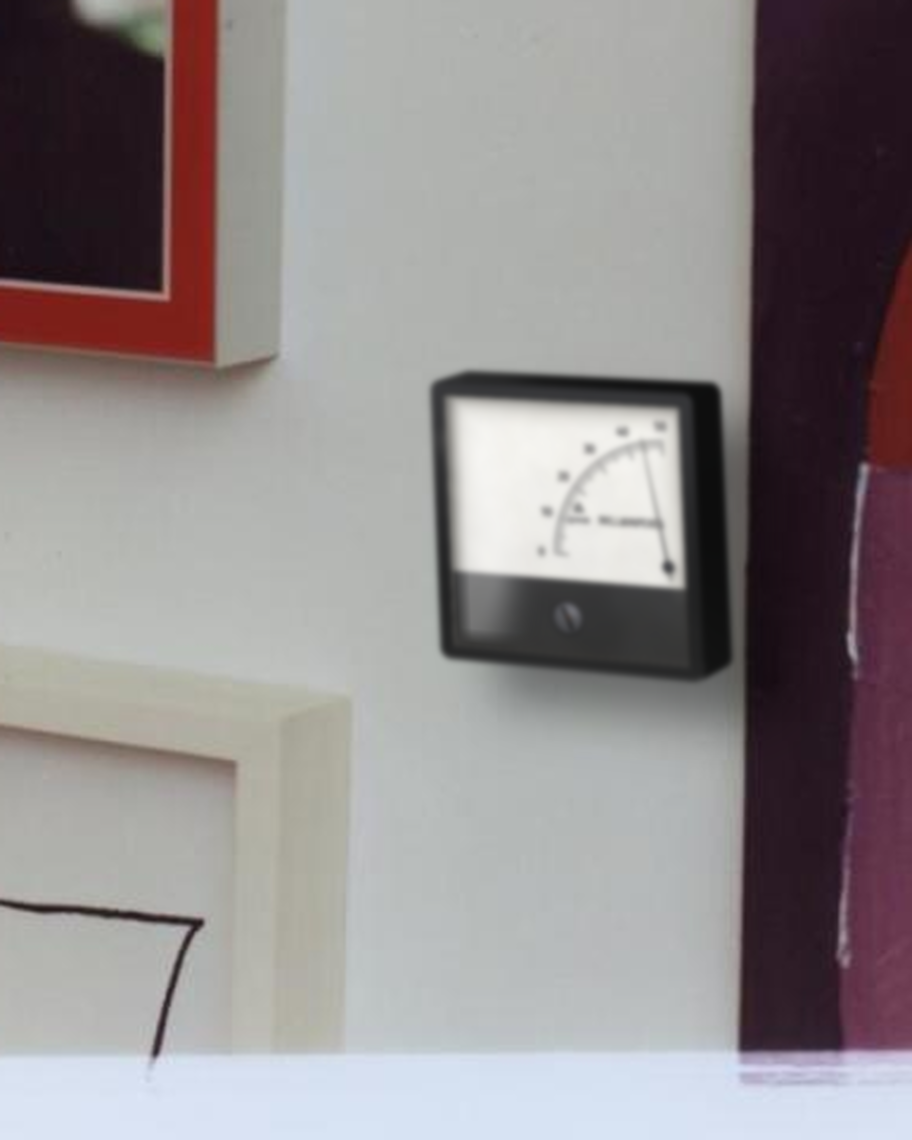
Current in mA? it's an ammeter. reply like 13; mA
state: 45; mA
